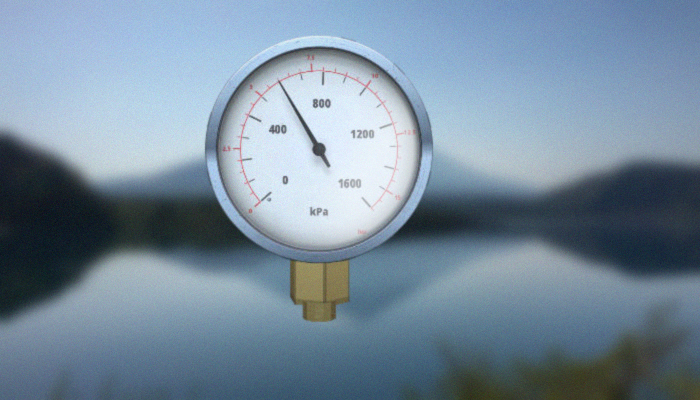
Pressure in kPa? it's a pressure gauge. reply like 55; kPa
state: 600; kPa
